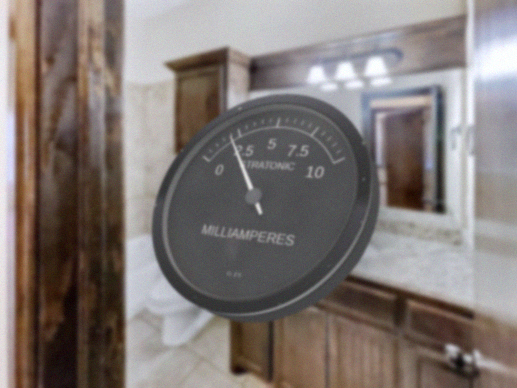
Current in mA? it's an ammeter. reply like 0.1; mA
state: 2; mA
